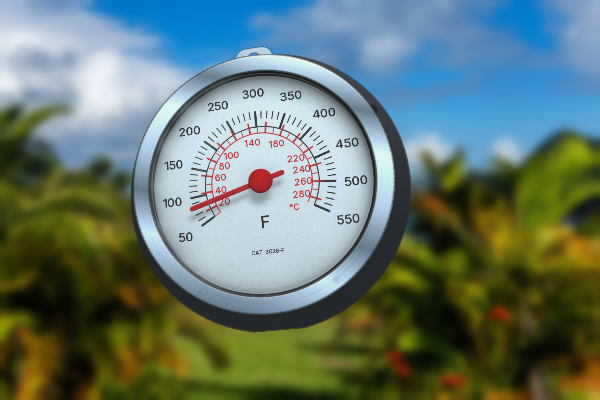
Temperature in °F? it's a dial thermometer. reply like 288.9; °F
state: 80; °F
